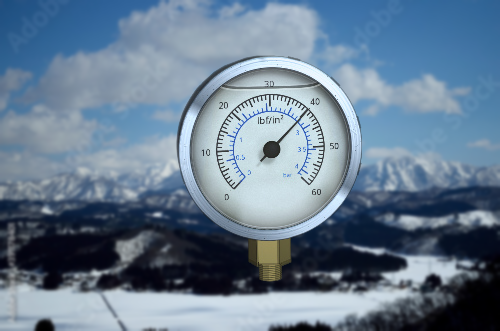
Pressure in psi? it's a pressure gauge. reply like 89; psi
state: 40; psi
